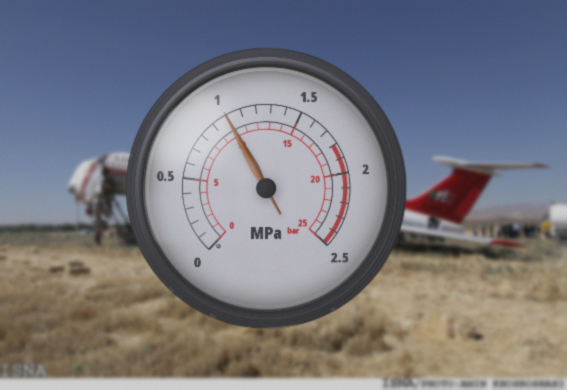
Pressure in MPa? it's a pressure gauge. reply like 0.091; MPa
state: 1; MPa
